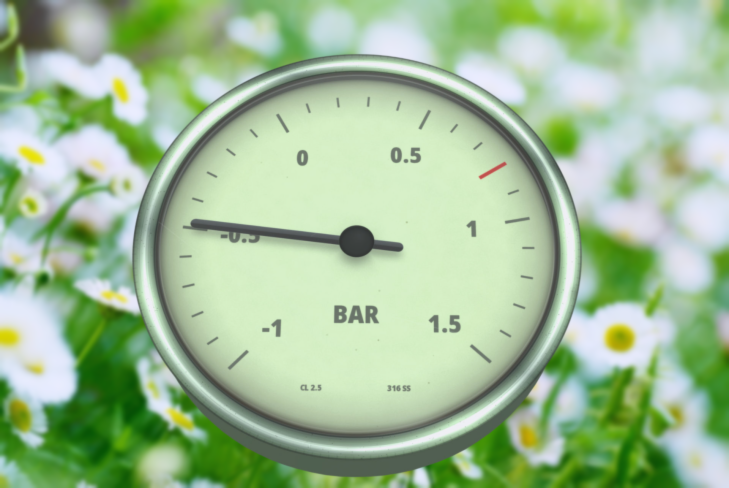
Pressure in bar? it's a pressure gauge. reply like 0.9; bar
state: -0.5; bar
